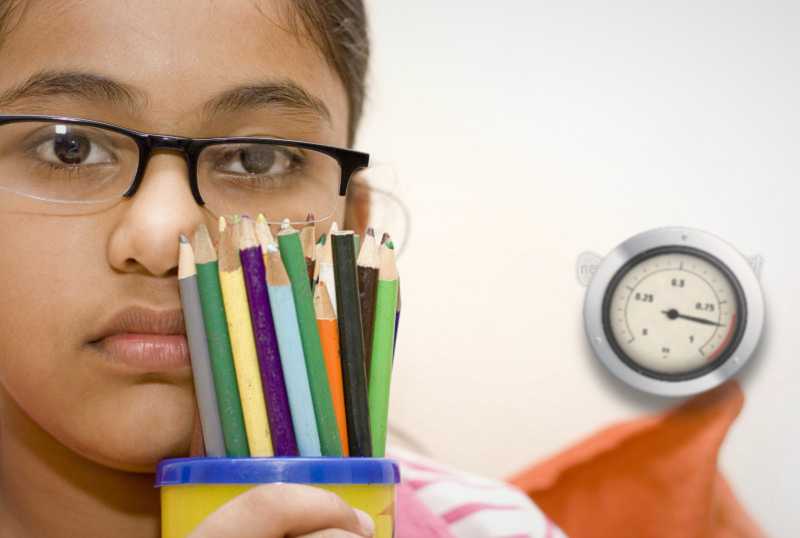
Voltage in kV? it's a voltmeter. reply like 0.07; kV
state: 0.85; kV
